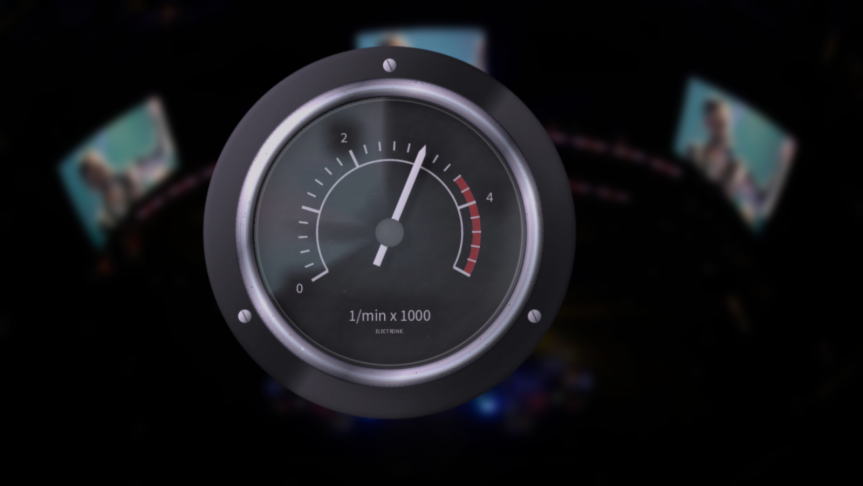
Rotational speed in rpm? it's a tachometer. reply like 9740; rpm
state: 3000; rpm
